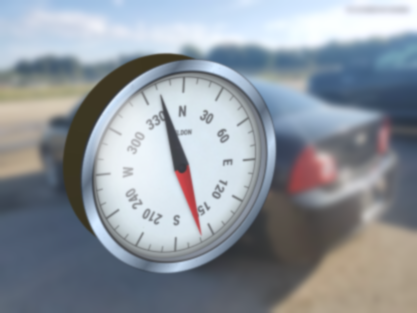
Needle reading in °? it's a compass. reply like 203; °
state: 160; °
